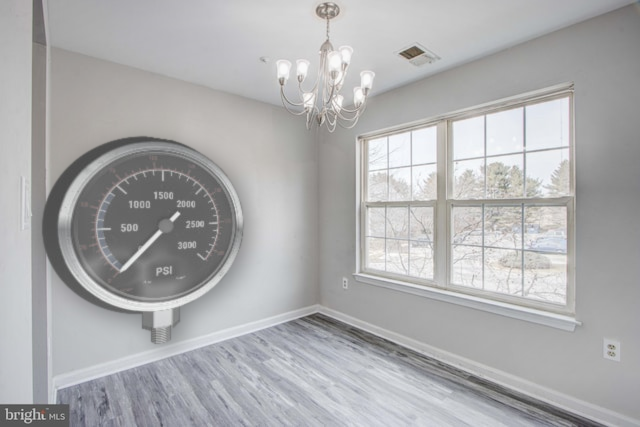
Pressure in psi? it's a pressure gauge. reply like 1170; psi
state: 0; psi
